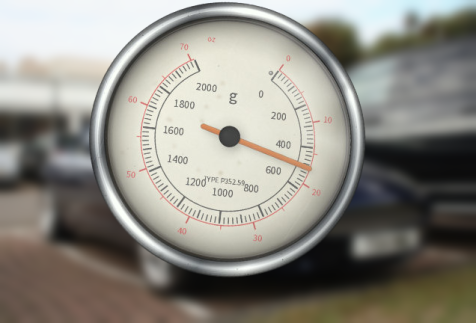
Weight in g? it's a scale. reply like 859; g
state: 500; g
